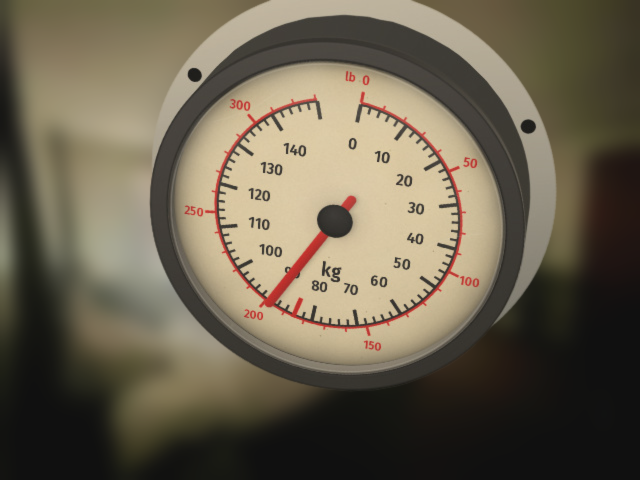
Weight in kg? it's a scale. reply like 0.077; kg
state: 90; kg
